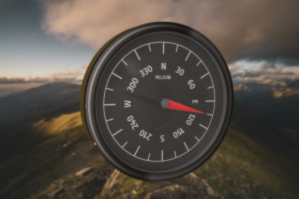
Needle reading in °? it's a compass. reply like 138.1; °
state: 105; °
